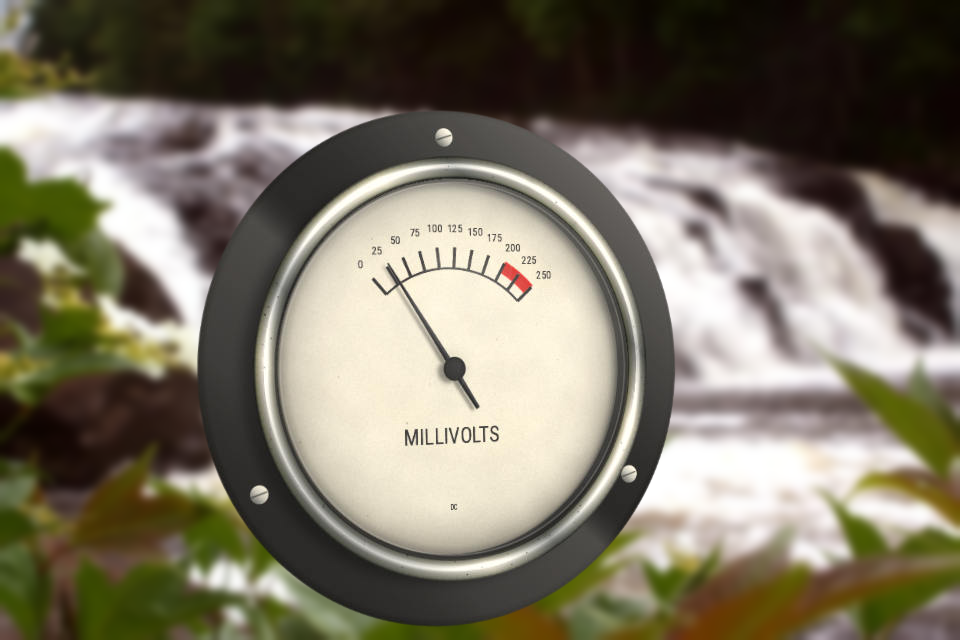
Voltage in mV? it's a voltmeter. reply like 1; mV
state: 25; mV
